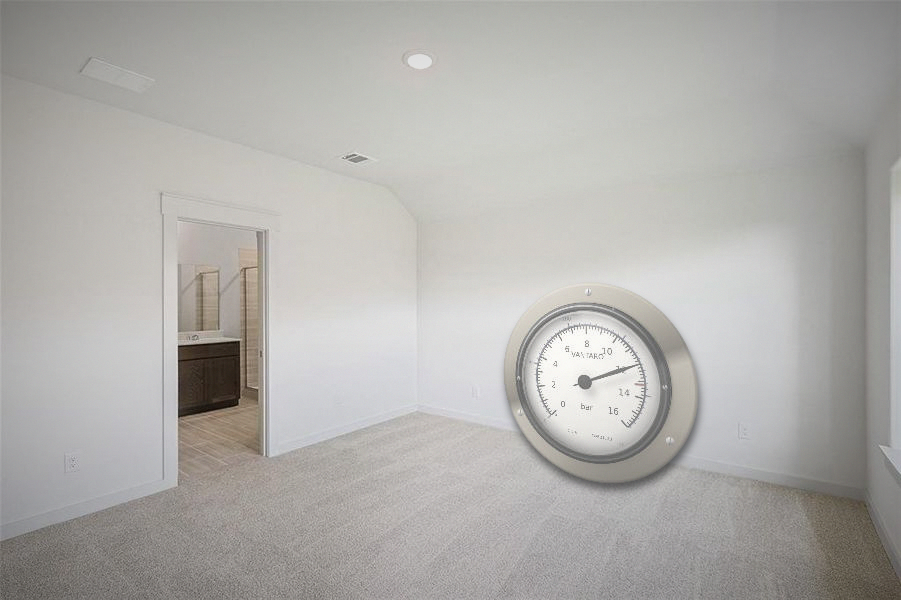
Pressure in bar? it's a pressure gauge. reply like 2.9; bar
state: 12; bar
